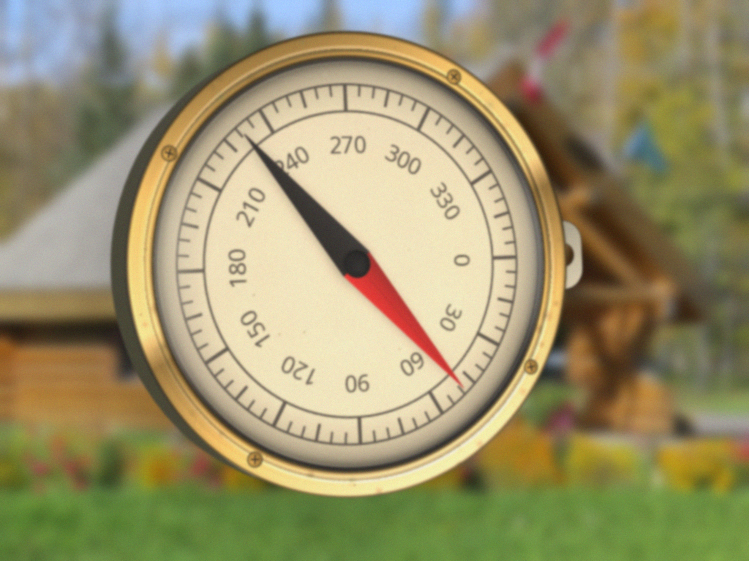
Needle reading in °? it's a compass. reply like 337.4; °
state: 50; °
